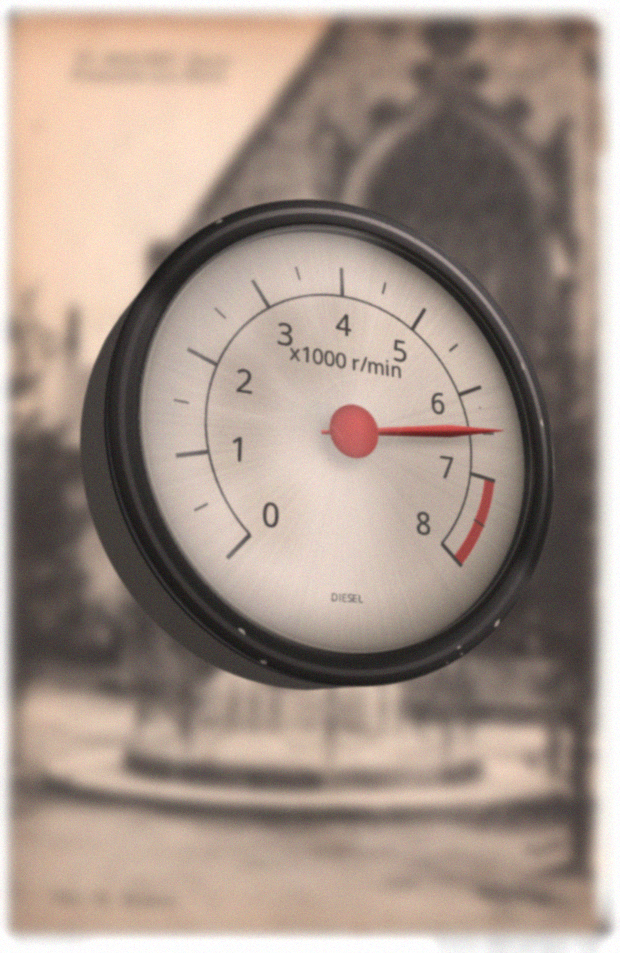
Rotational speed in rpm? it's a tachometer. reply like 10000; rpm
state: 6500; rpm
